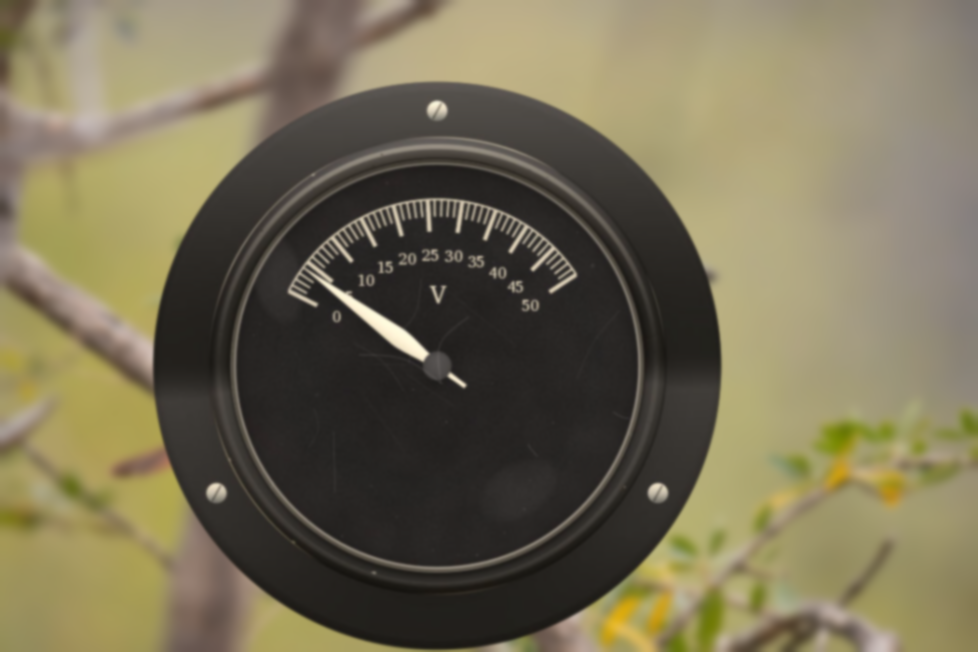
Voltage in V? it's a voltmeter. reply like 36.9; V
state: 4; V
